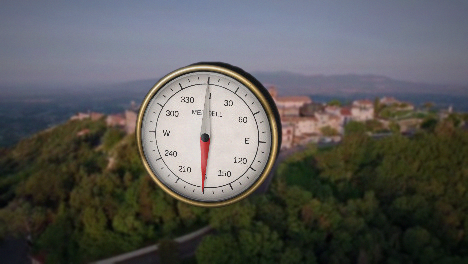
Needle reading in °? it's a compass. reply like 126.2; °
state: 180; °
